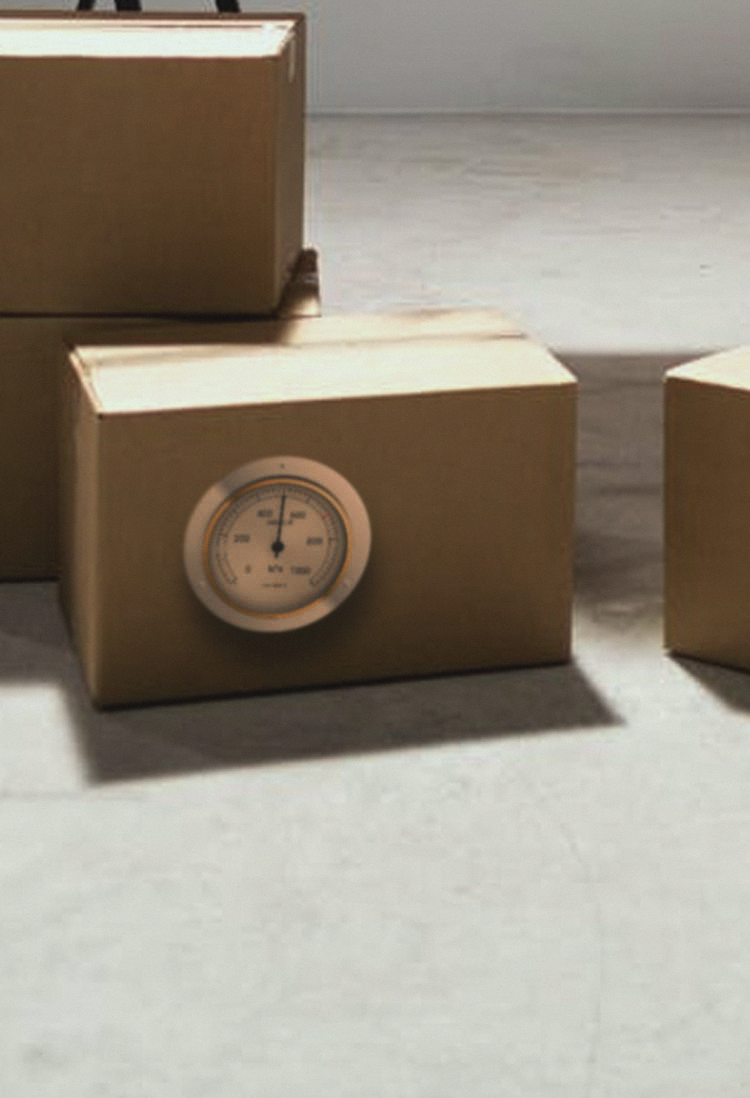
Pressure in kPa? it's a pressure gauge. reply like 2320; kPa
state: 500; kPa
